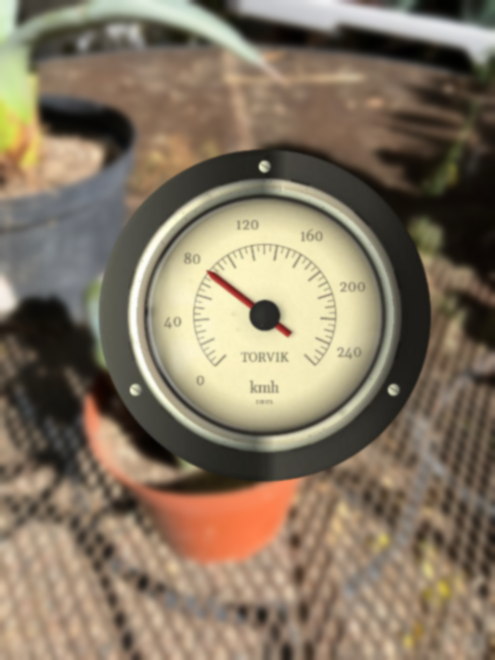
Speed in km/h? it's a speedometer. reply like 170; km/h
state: 80; km/h
